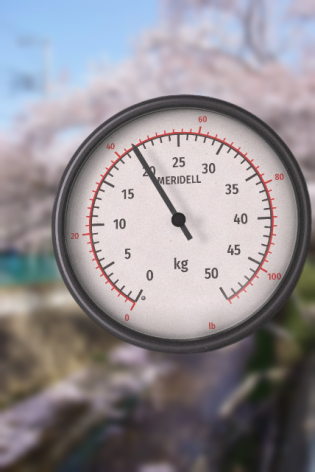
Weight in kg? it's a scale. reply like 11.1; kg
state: 20; kg
